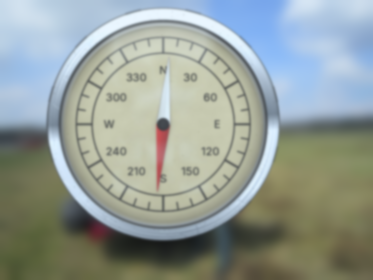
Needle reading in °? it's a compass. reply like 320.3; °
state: 185; °
